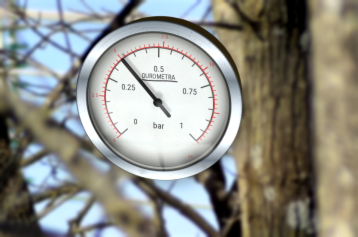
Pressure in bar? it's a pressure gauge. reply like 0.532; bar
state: 0.35; bar
